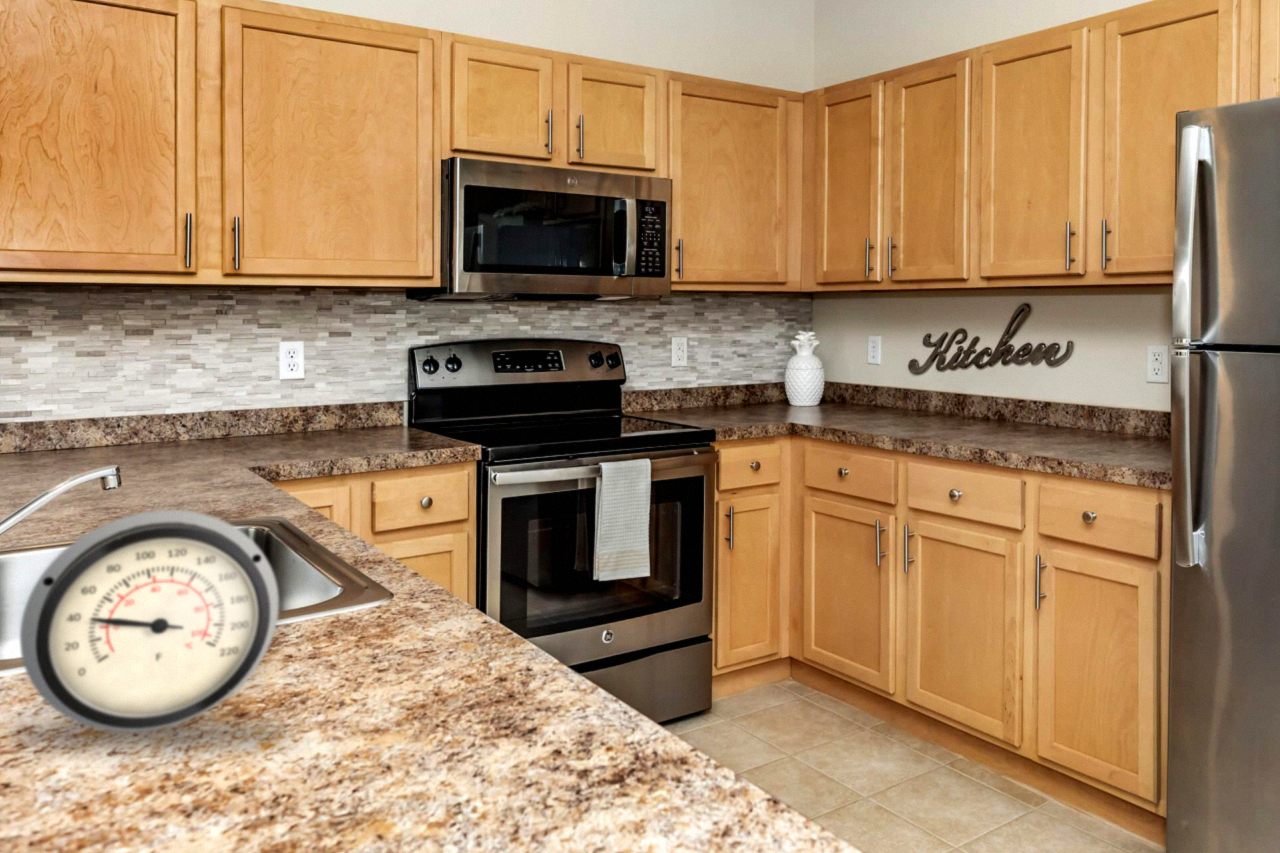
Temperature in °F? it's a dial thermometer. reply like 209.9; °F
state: 40; °F
